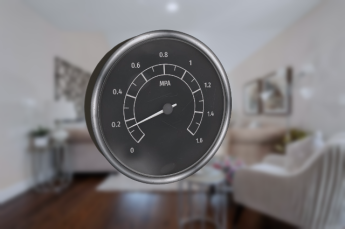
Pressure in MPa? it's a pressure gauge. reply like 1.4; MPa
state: 0.15; MPa
